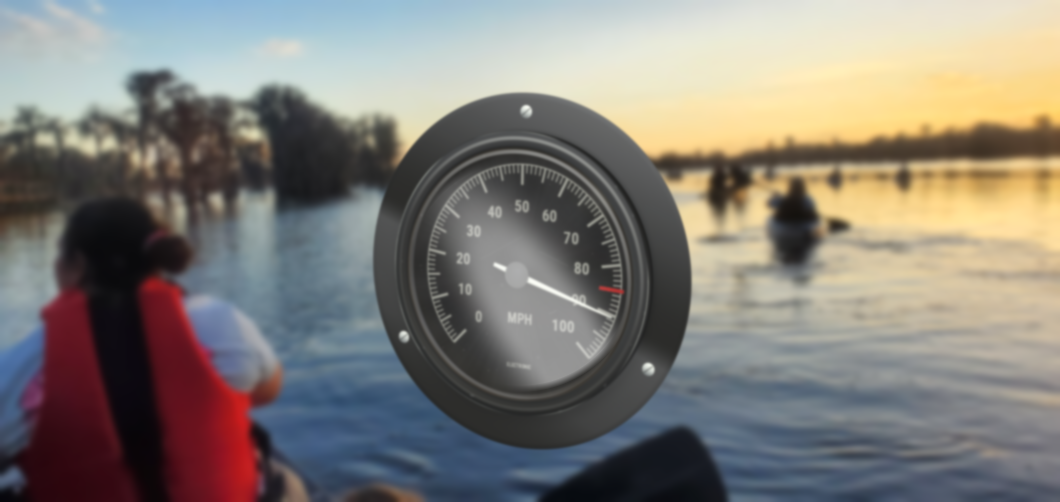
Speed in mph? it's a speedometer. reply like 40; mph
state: 90; mph
